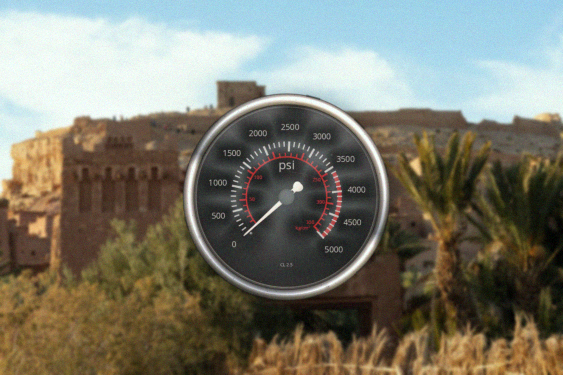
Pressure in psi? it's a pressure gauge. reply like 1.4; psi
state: 0; psi
